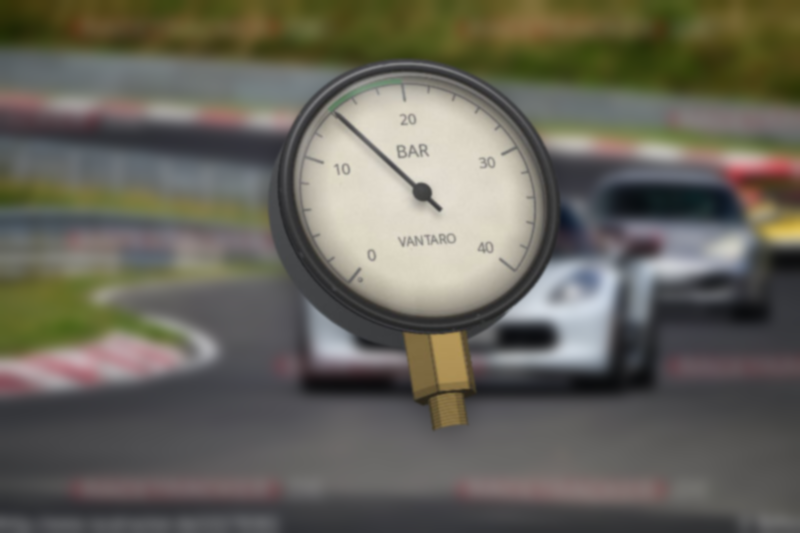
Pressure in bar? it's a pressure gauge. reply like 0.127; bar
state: 14; bar
